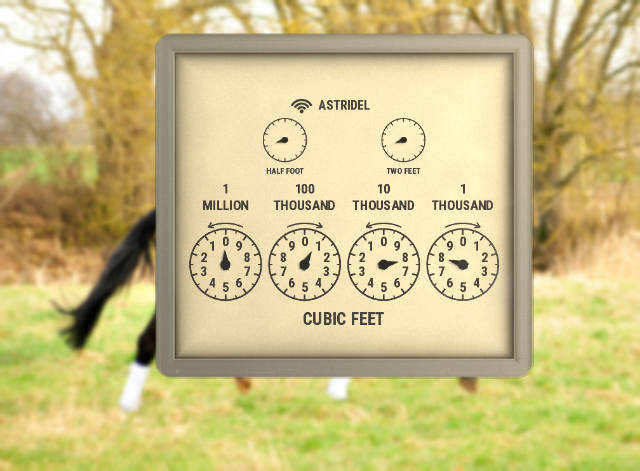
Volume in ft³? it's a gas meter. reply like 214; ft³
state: 7800; ft³
